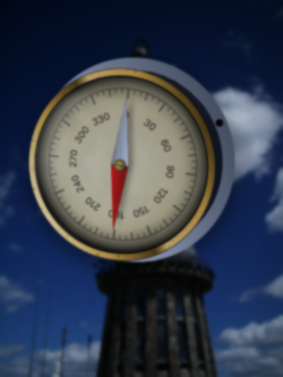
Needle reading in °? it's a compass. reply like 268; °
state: 180; °
